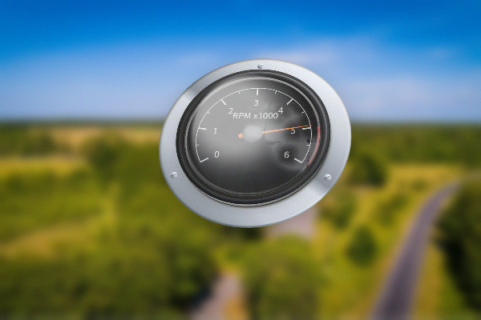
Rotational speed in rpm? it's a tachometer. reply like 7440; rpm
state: 5000; rpm
